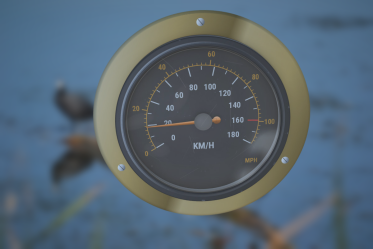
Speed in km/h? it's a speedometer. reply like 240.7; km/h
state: 20; km/h
